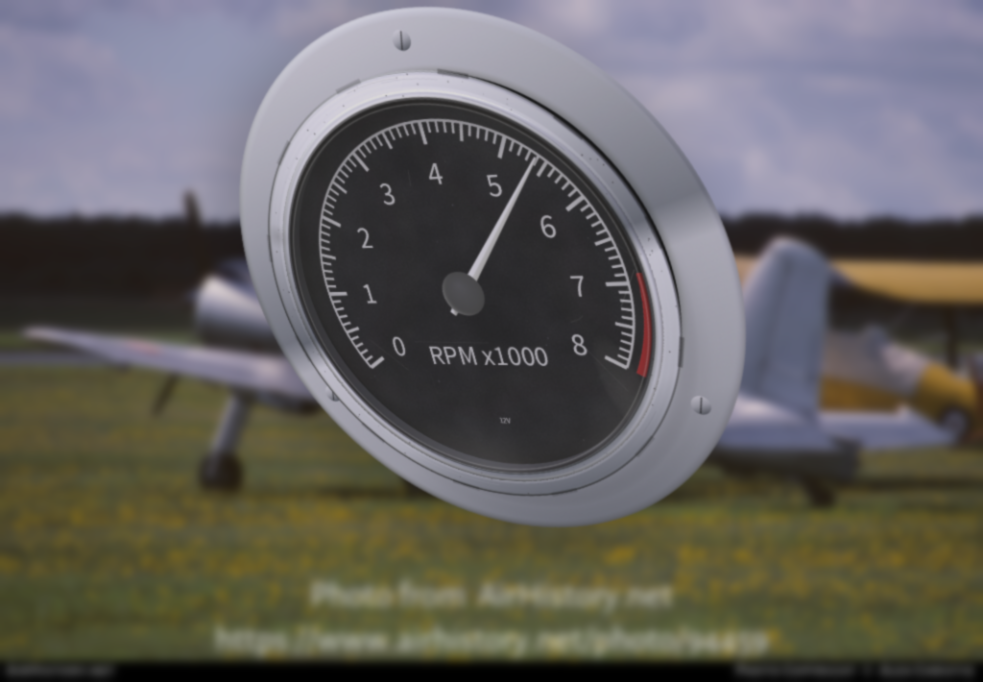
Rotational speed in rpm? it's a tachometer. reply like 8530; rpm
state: 5400; rpm
